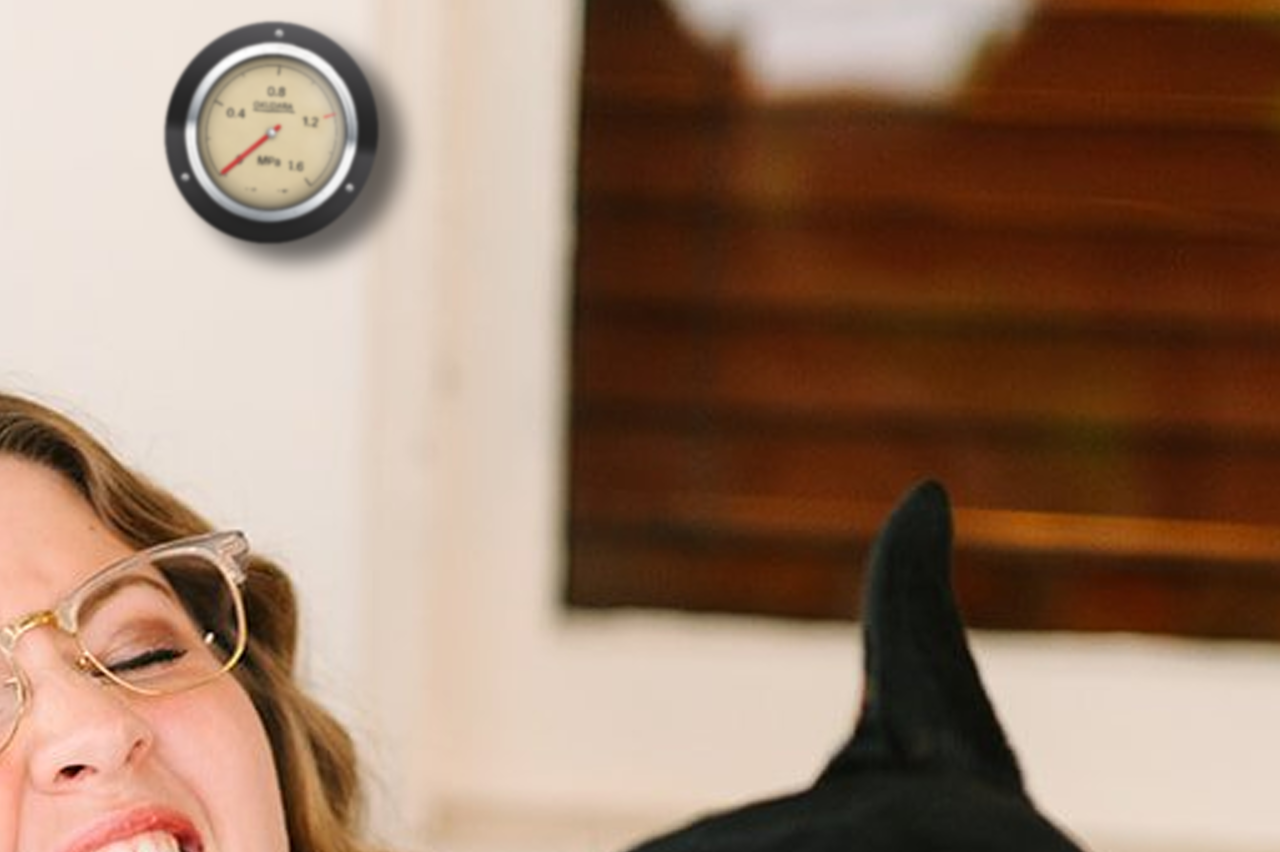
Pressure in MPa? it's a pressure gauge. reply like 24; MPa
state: 0; MPa
